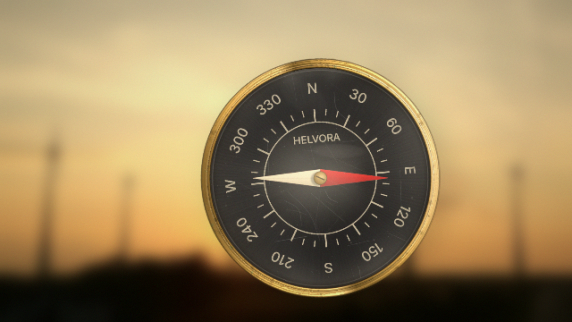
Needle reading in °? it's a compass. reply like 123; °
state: 95; °
